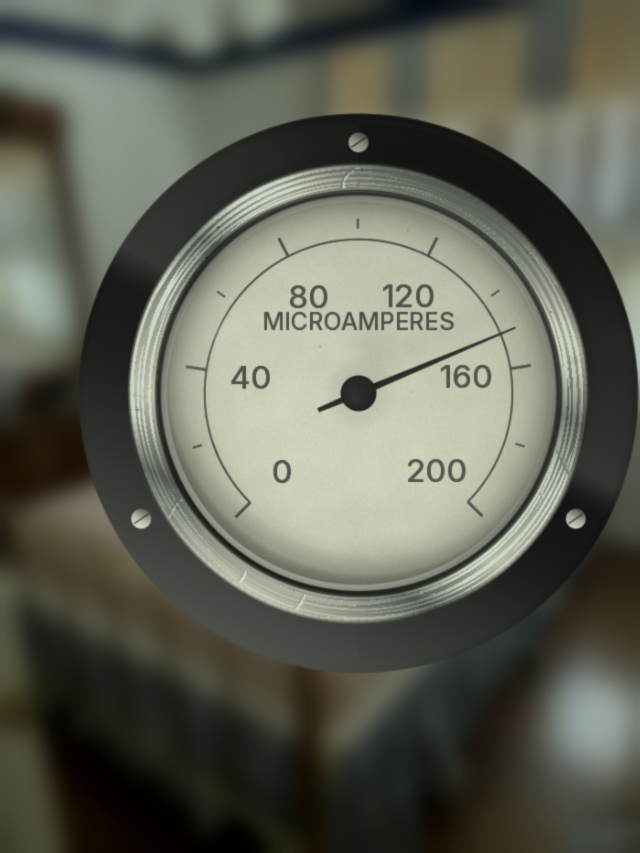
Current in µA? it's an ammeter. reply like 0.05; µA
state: 150; µA
